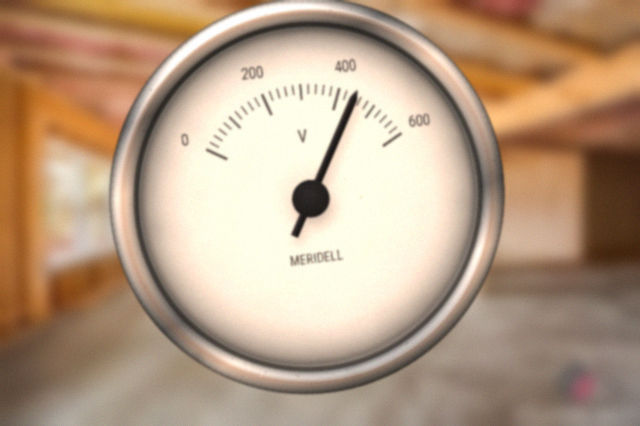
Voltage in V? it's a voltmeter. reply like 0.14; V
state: 440; V
